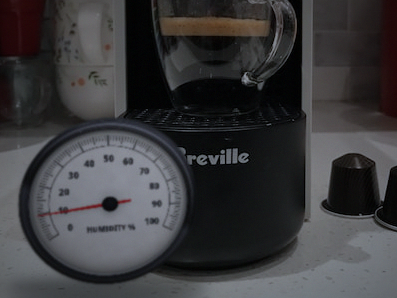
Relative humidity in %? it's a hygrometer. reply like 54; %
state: 10; %
